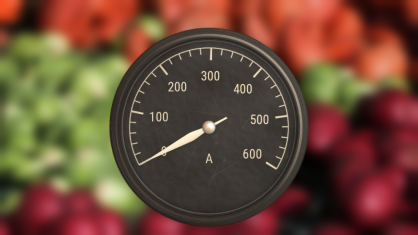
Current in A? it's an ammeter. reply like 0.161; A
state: 0; A
